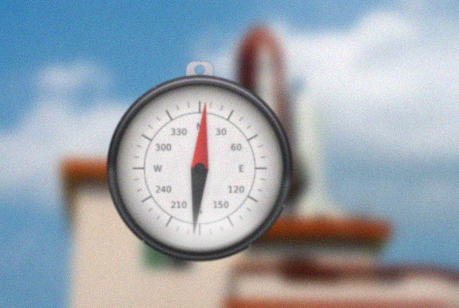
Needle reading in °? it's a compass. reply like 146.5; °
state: 5; °
